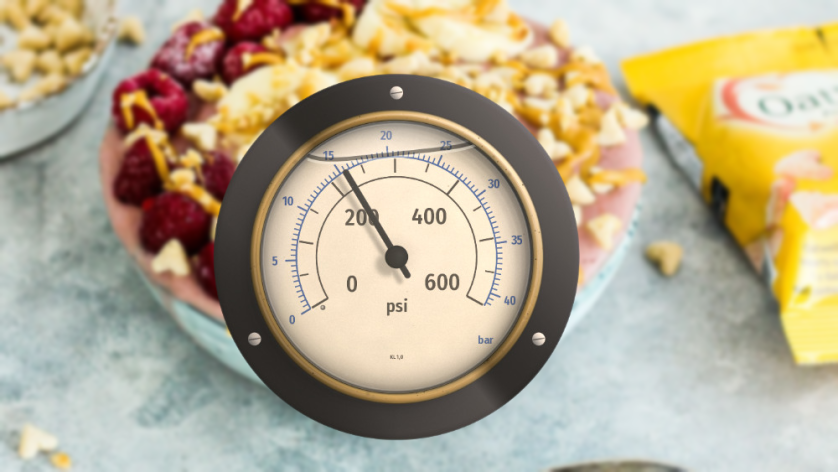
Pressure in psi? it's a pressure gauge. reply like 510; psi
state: 225; psi
